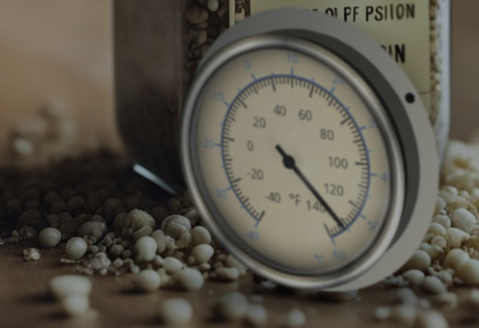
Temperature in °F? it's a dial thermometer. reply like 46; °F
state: 130; °F
